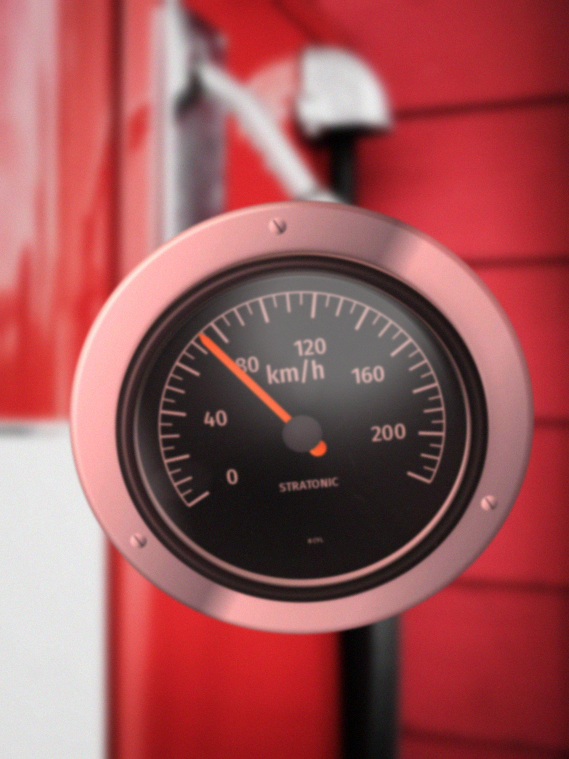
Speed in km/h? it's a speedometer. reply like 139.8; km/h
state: 75; km/h
